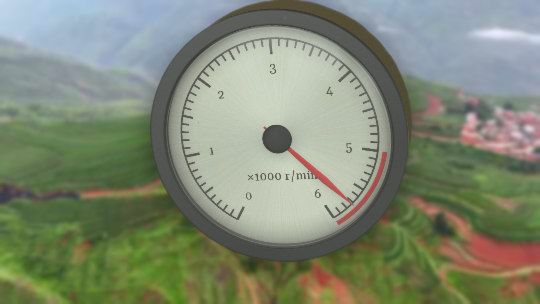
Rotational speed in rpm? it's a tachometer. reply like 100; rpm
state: 5700; rpm
